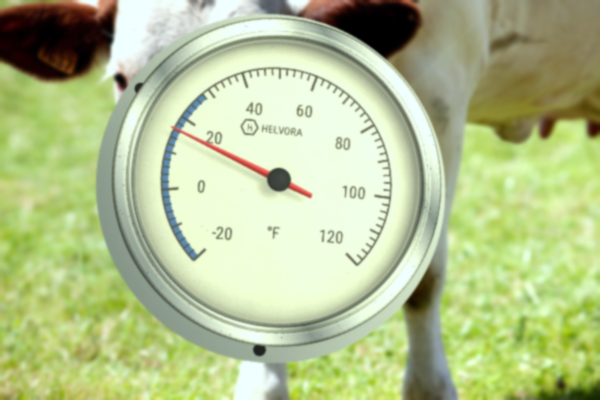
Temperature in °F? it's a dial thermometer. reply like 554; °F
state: 16; °F
